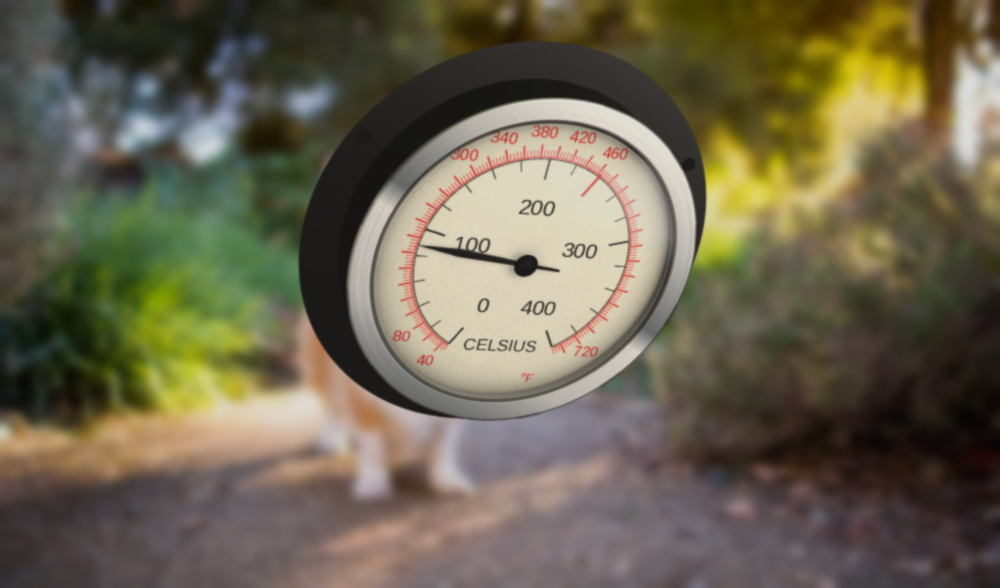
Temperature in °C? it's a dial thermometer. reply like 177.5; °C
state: 90; °C
